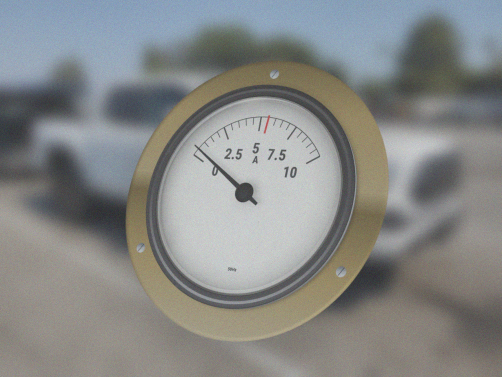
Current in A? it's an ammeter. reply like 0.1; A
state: 0.5; A
